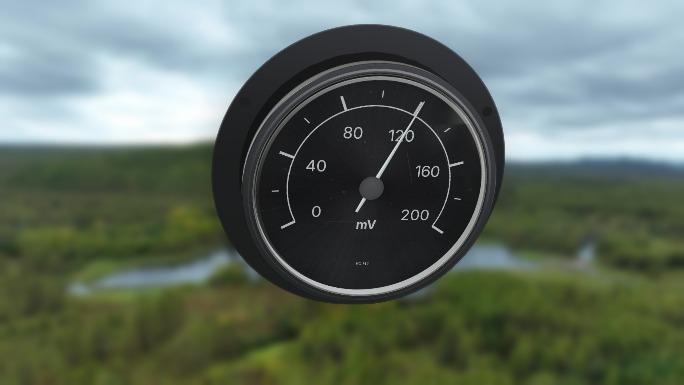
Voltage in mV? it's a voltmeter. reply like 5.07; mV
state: 120; mV
